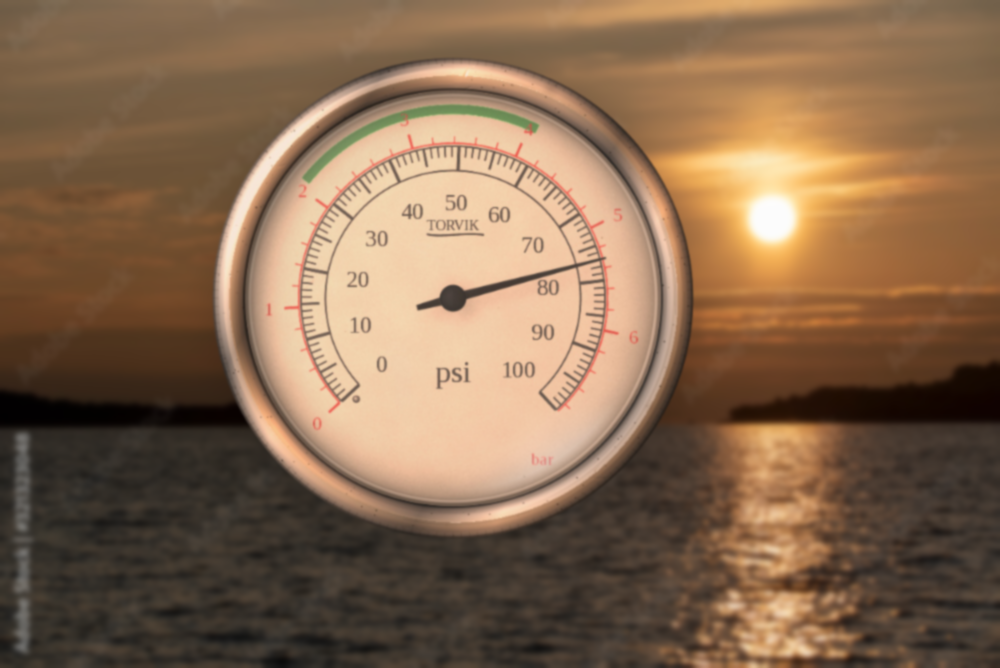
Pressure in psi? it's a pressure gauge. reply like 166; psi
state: 77; psi
